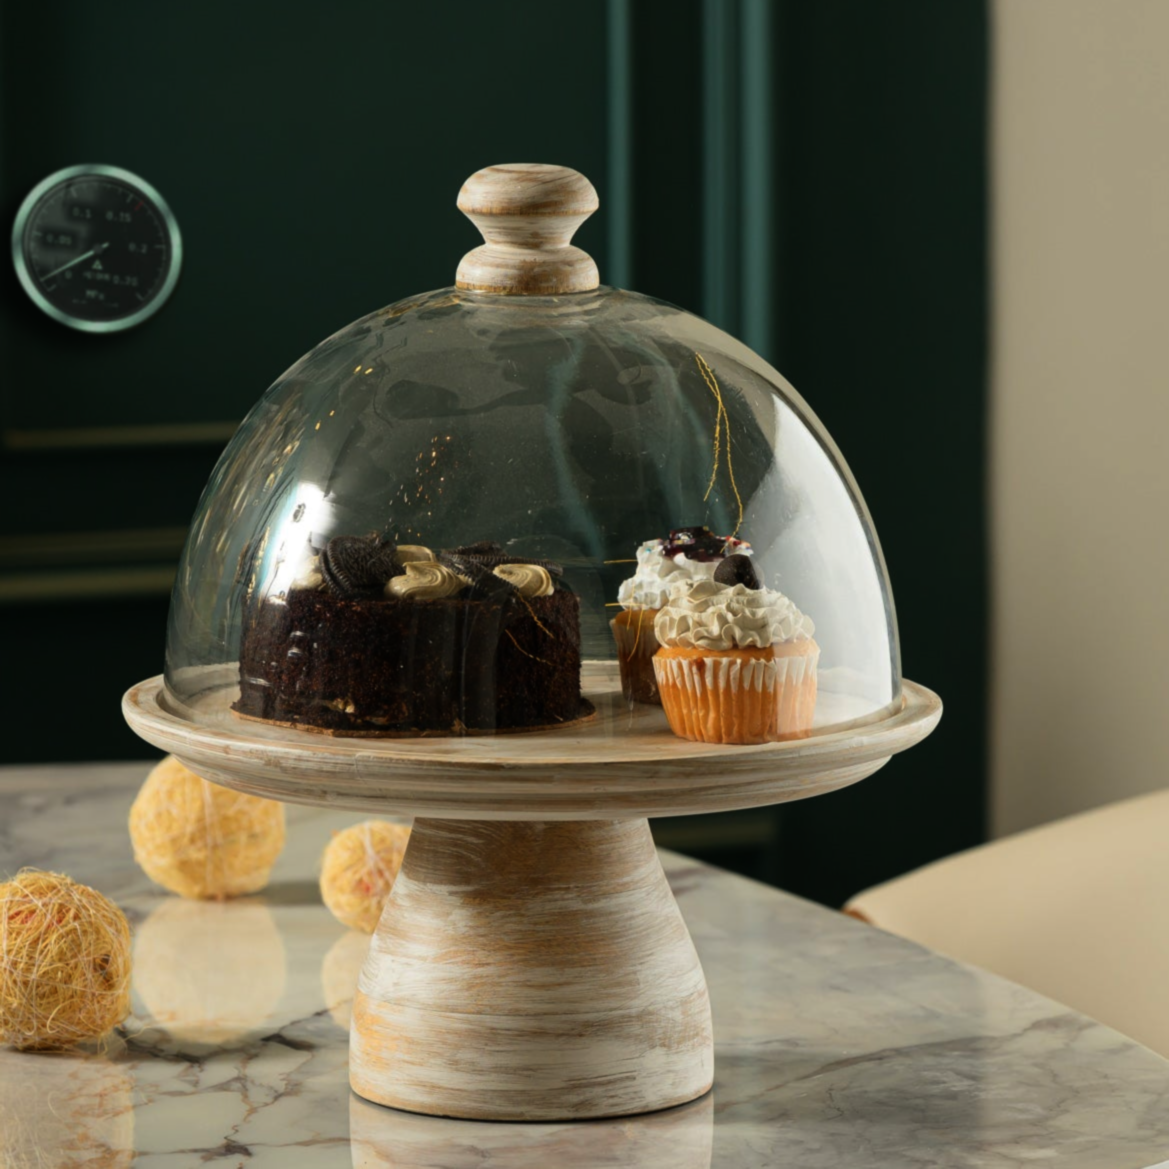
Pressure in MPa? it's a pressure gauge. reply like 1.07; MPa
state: 0.01; MPa
